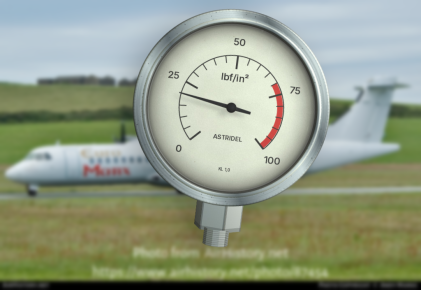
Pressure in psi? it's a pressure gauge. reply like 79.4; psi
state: 20; psi
